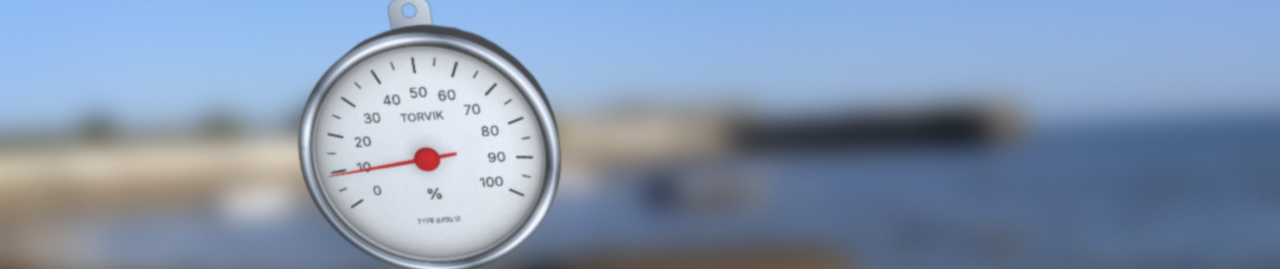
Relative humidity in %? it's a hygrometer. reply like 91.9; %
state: 10; %
